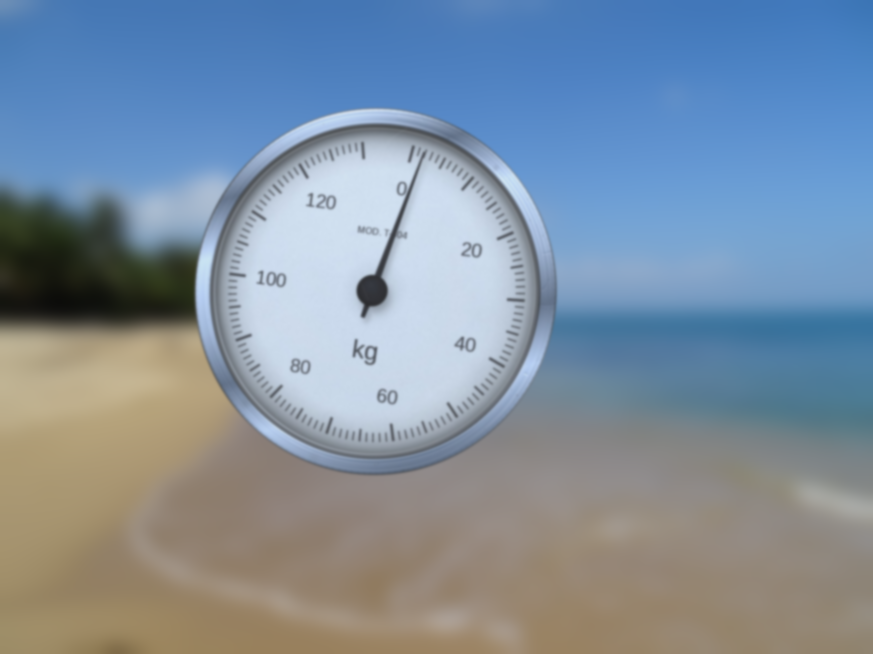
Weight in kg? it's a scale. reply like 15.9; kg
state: 2; kg
